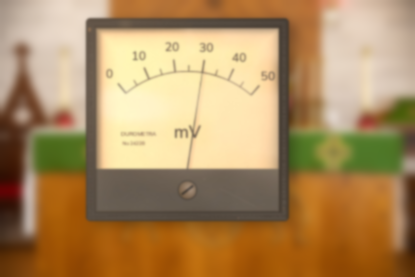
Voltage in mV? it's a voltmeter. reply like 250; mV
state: 30; mV
